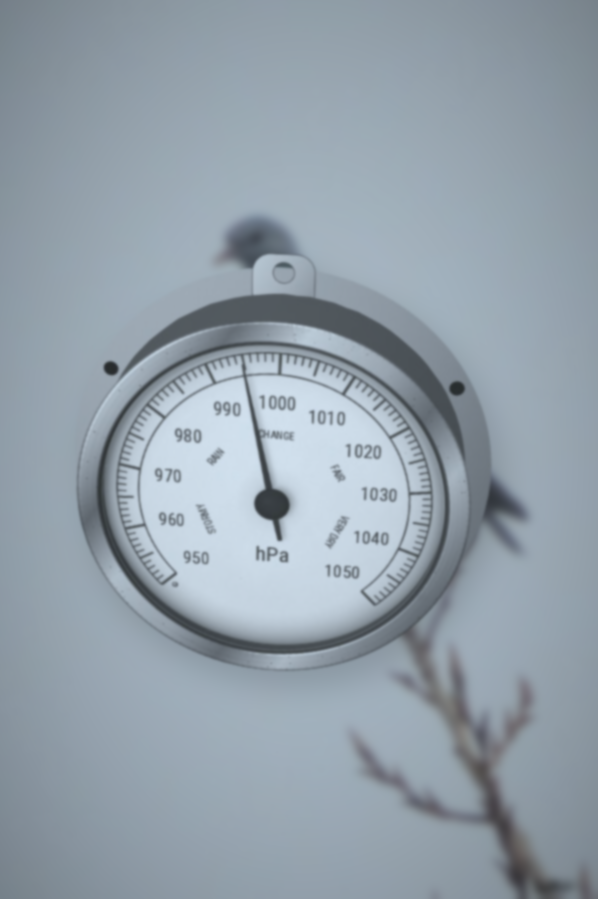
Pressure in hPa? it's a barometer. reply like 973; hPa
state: 995; hPa
